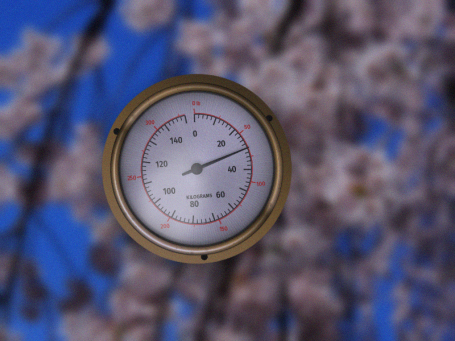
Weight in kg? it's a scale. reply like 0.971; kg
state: 30; kg
